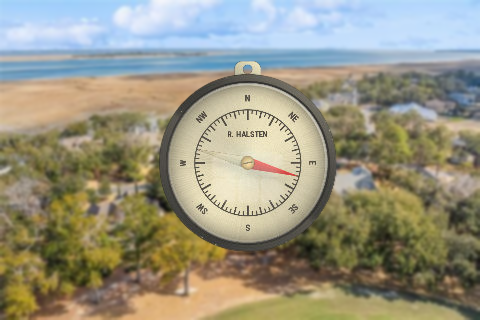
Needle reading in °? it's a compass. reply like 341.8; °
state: 105; °
